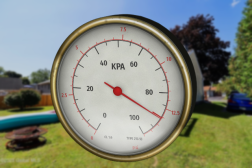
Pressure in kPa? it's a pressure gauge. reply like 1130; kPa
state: 90; kPa
